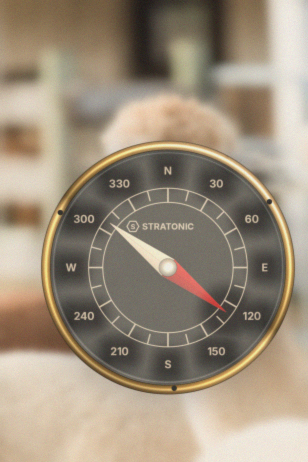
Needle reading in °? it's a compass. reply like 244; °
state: 127.5; °
